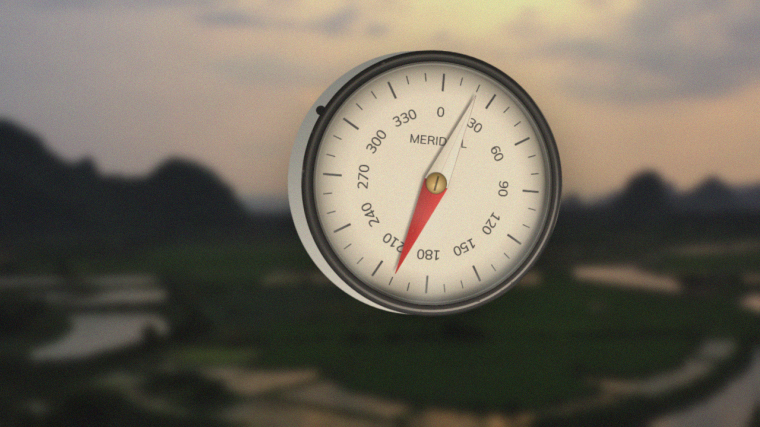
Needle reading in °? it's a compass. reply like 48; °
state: 200; °
